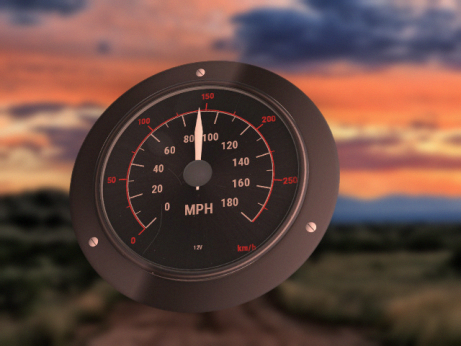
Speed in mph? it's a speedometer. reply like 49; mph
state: 90; mph
